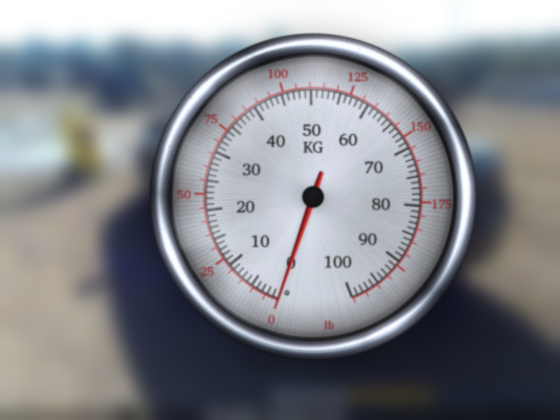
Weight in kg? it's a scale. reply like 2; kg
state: 0; kg
